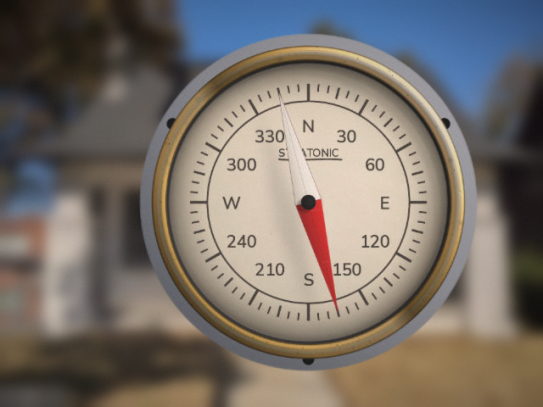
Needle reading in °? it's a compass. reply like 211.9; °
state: 165; °
